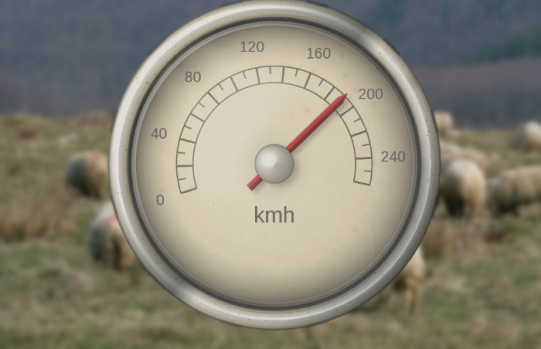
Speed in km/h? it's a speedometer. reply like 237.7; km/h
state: 190; km/h
